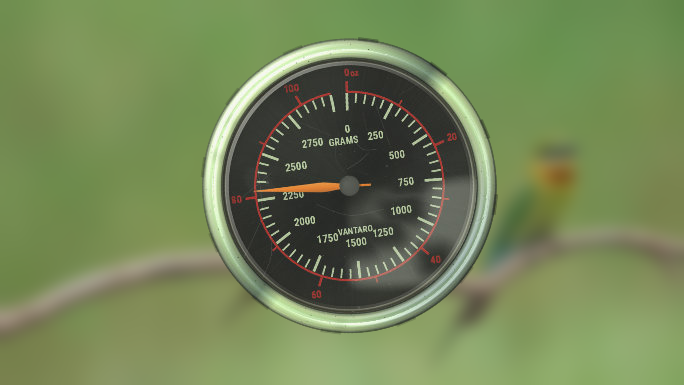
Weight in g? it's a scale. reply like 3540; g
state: 2300; g
